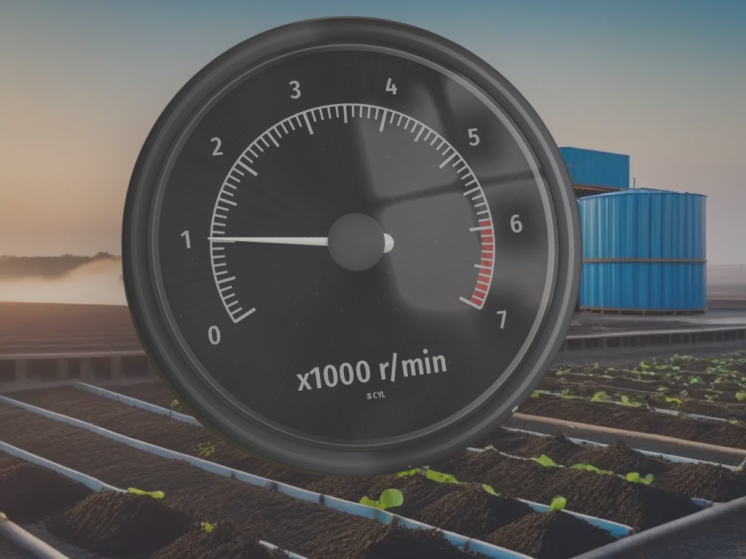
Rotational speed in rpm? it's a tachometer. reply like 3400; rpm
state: 1000; rpm
